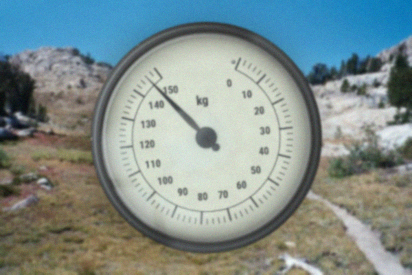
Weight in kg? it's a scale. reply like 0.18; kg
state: 146; kg
